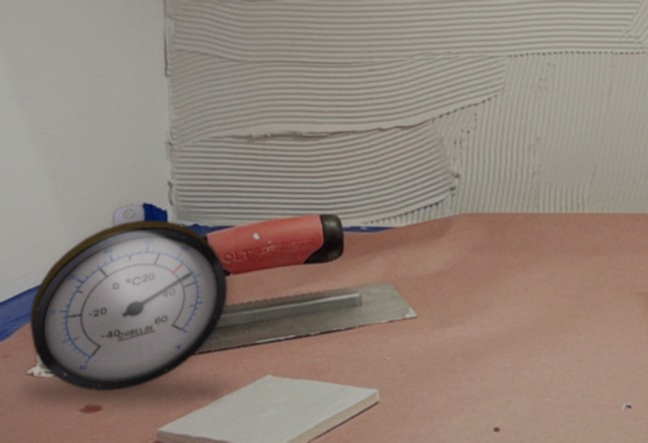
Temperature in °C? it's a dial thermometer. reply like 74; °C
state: 35; °C
